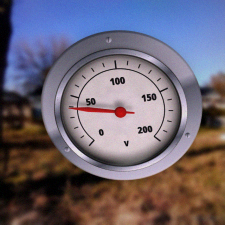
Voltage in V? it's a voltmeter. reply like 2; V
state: 40; V
